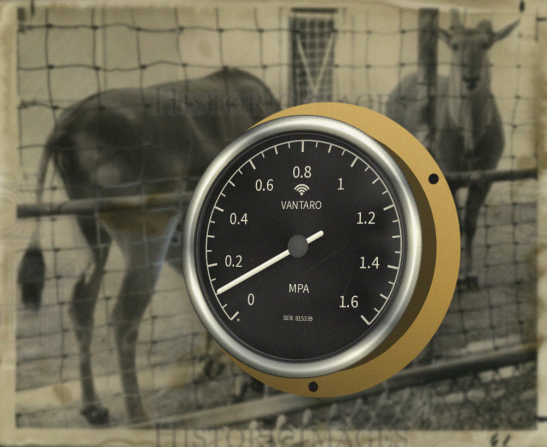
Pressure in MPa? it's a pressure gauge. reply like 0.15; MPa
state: 0.1; MPa
